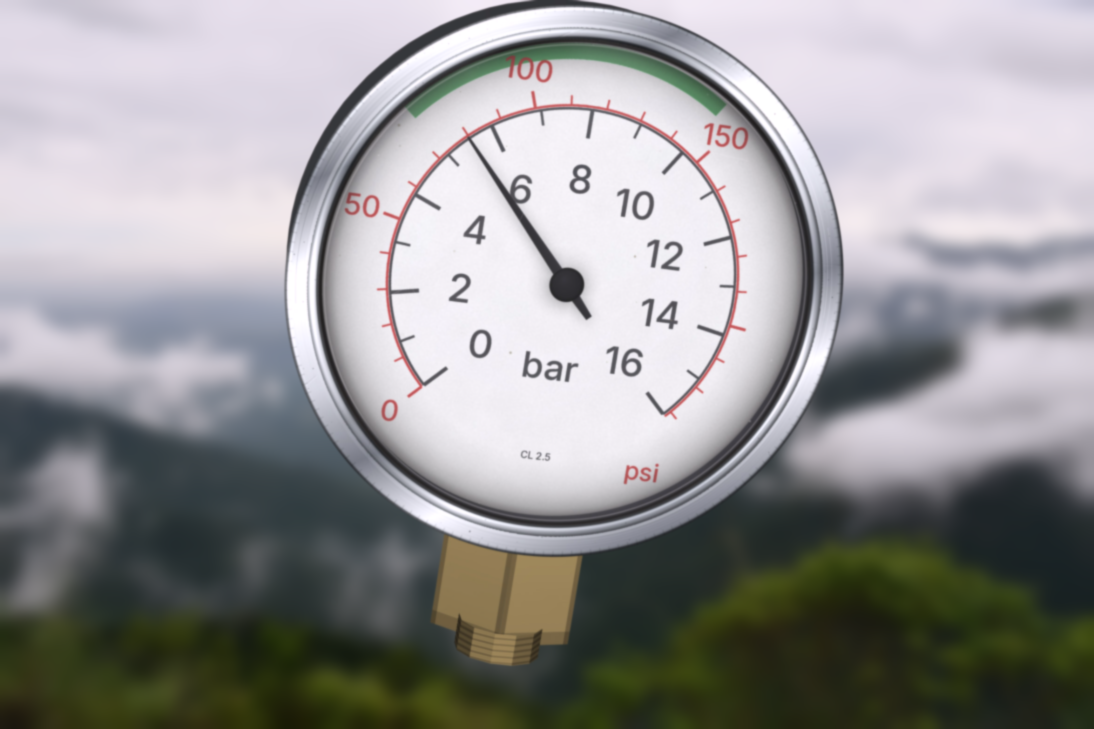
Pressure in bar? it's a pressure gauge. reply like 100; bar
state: 5.5; bar
